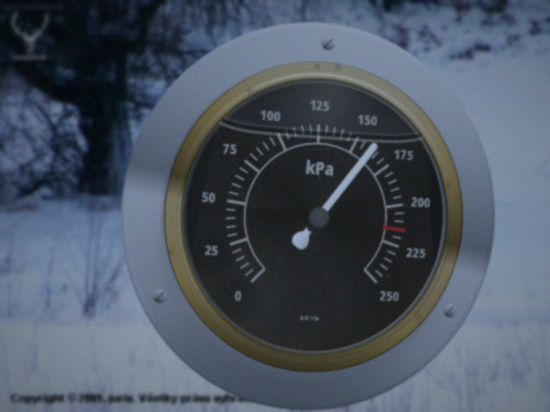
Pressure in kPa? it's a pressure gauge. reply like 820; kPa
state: 160; kPa
